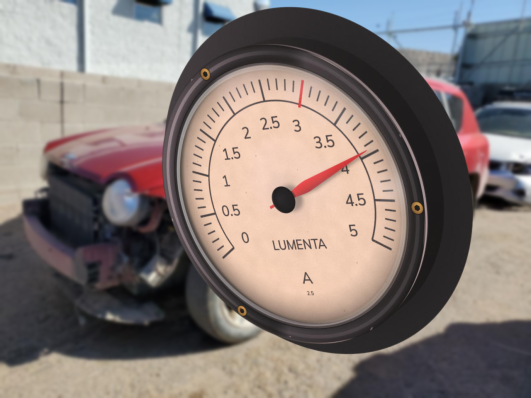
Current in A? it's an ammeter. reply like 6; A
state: 3.95; A
